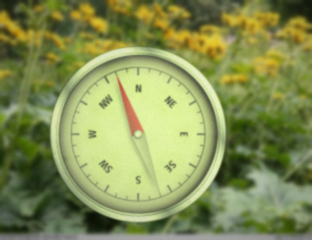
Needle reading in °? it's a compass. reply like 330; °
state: 340; °
